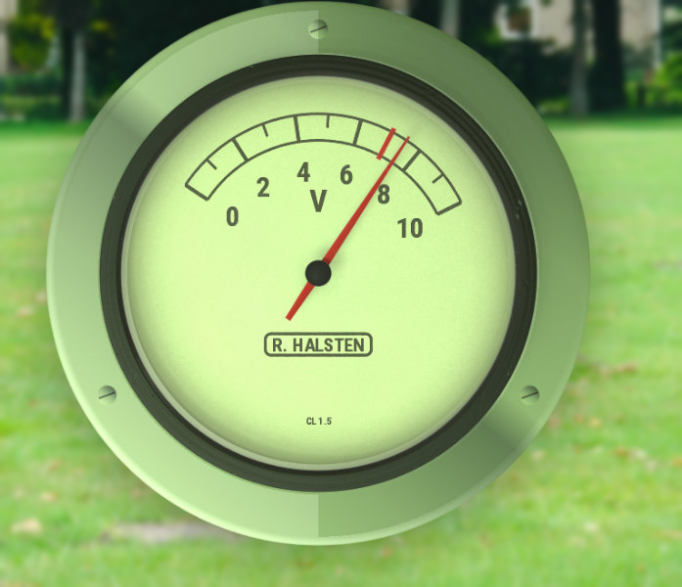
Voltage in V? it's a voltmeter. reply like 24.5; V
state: 7.5; V
